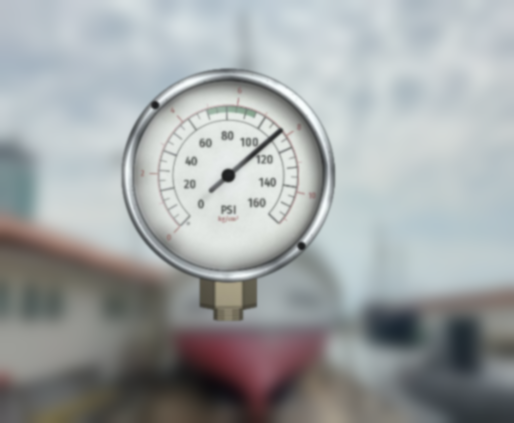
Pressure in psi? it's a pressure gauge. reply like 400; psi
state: 110; psi
